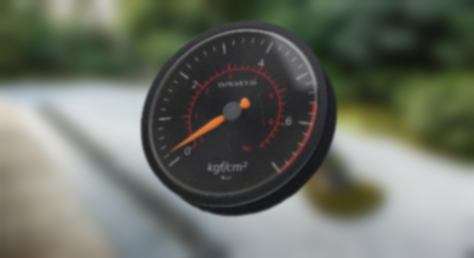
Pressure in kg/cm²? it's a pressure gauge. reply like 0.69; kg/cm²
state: 0.2; kg/cm²
